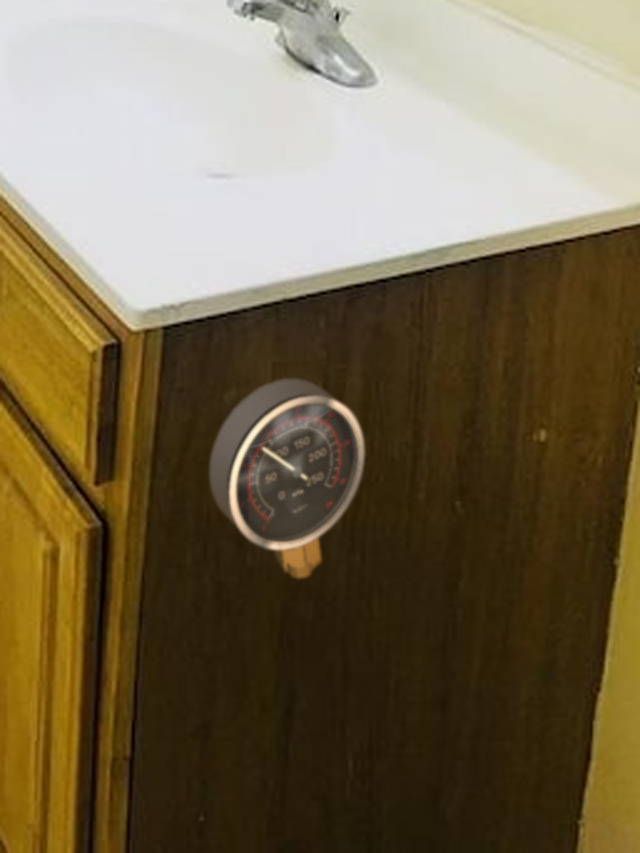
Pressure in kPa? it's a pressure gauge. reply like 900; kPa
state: 90; kPa
